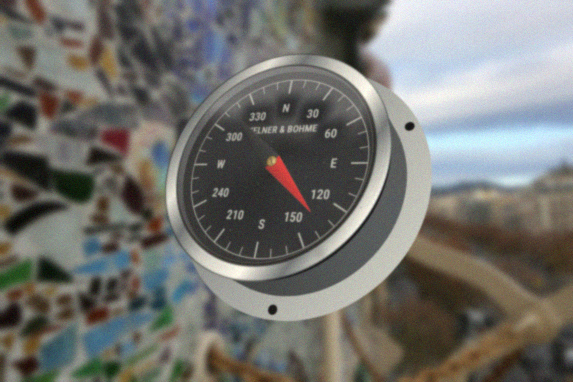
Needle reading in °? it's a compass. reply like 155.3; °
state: 135; °
